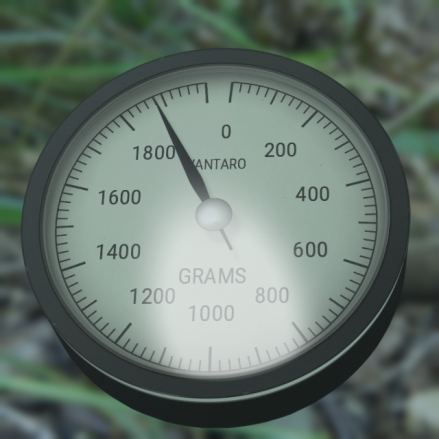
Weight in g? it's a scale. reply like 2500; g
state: 1880; g
